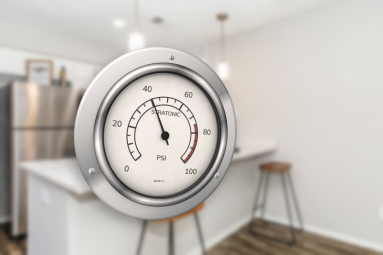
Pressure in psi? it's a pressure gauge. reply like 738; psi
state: 40; psi
